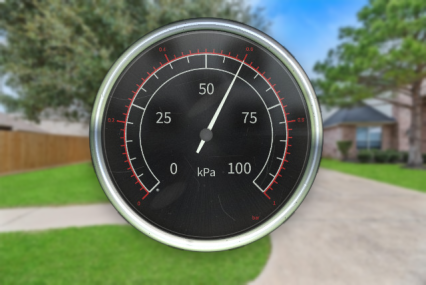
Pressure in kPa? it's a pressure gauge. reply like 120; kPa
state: 60; kPa
